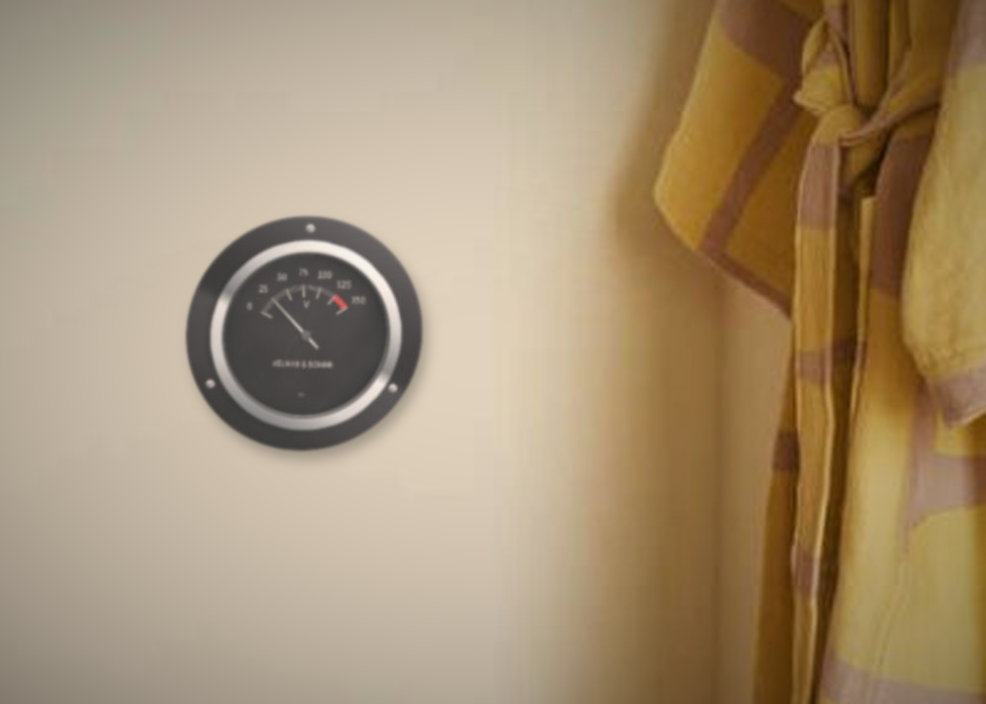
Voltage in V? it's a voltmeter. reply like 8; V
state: 25; V
